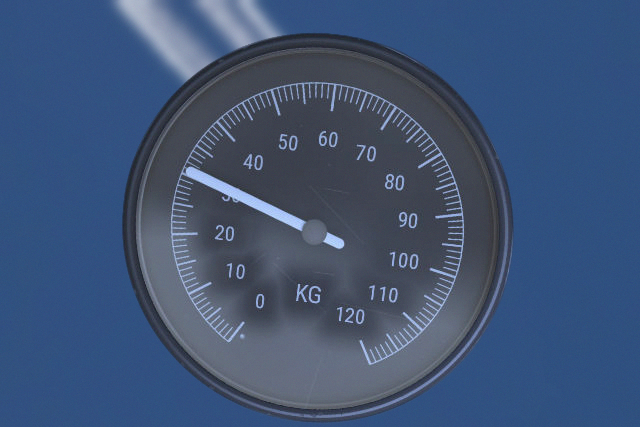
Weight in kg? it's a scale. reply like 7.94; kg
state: 31; kg
